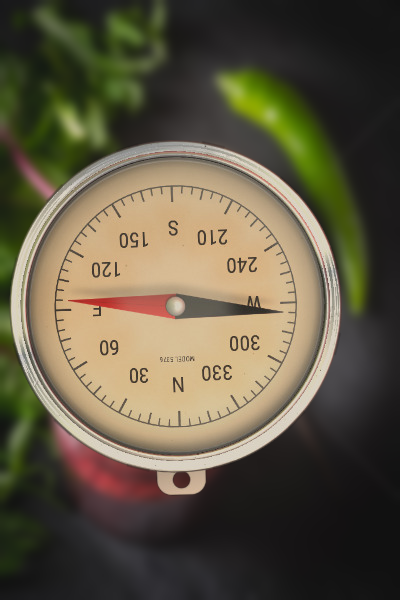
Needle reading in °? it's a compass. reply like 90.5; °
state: 95; °
